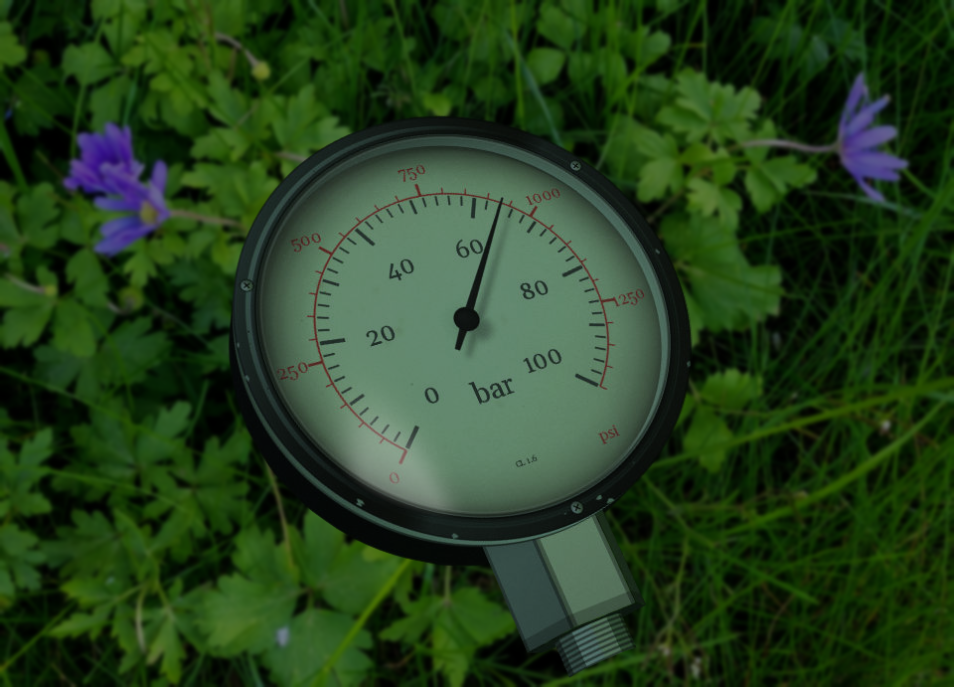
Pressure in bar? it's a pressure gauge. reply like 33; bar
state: 64; bar
